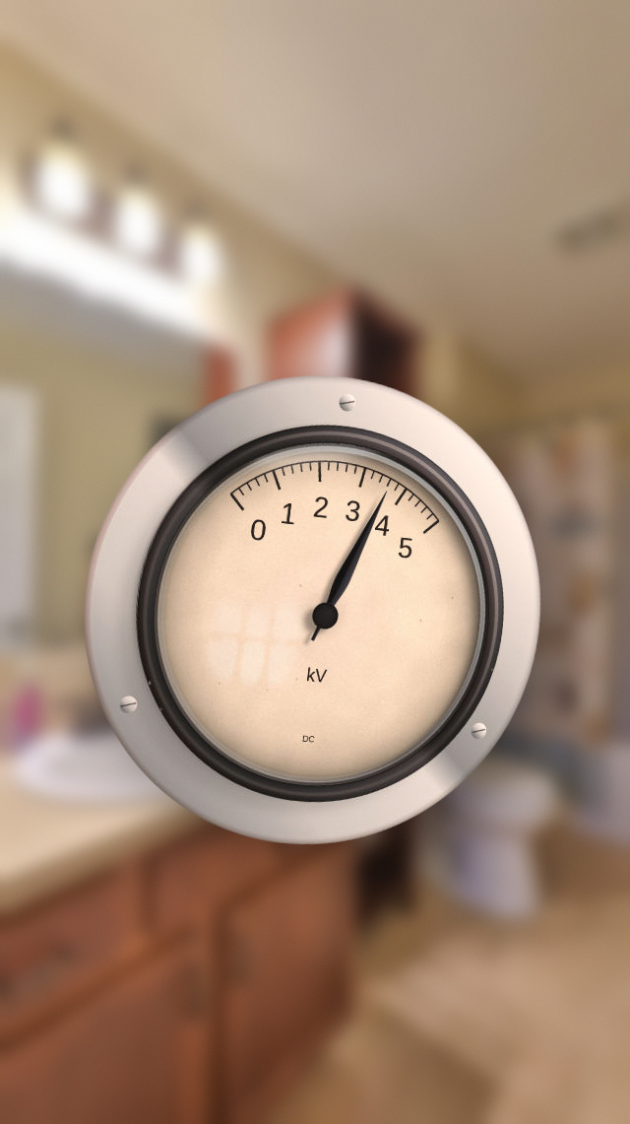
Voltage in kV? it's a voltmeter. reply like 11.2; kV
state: 3.6; kV
